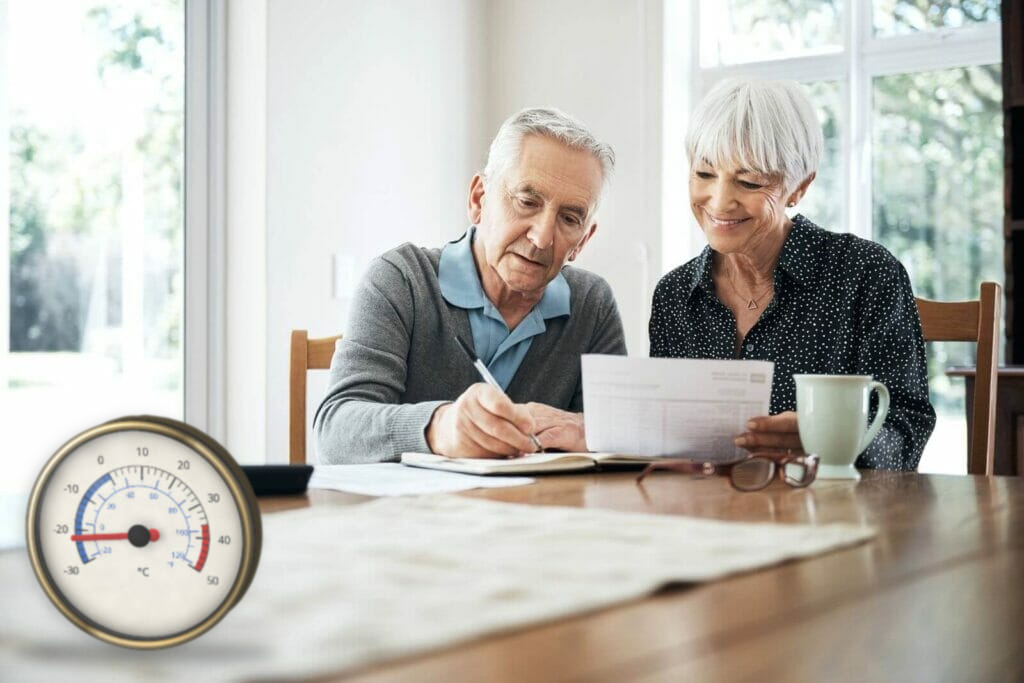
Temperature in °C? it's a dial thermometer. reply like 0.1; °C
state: -22; °C
